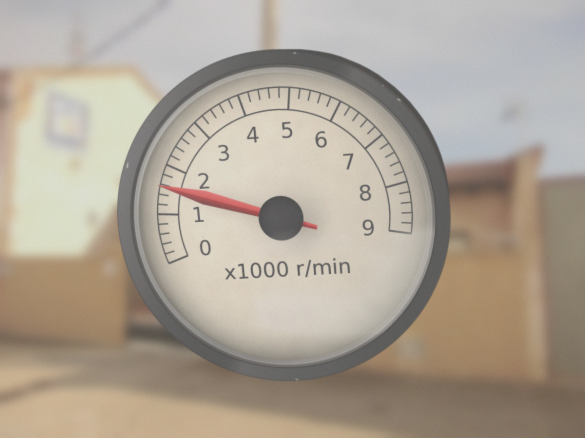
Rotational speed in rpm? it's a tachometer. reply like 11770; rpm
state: 1600; rpm
